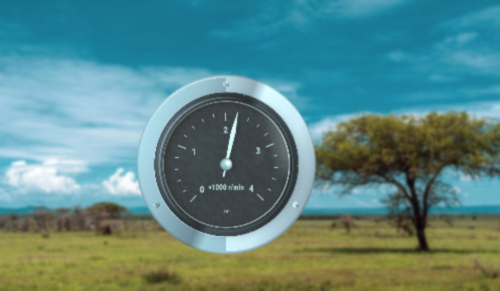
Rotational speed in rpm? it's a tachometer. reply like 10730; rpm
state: 2200; rpm
